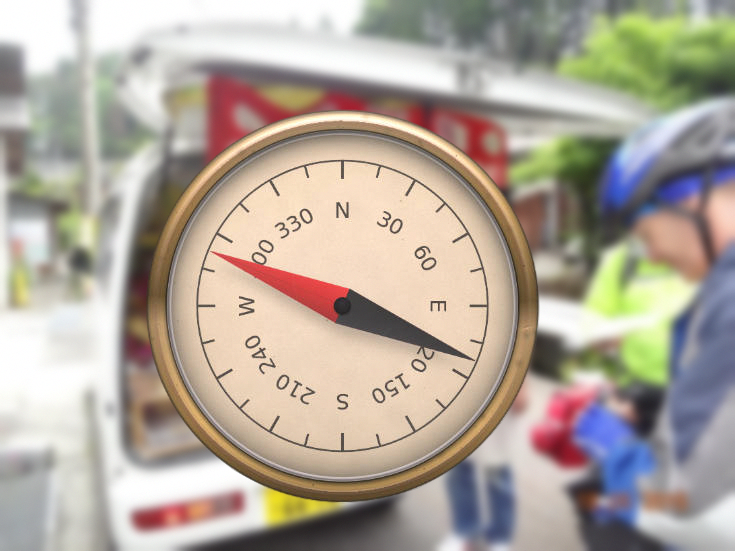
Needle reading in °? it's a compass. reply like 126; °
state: 292.5; °
